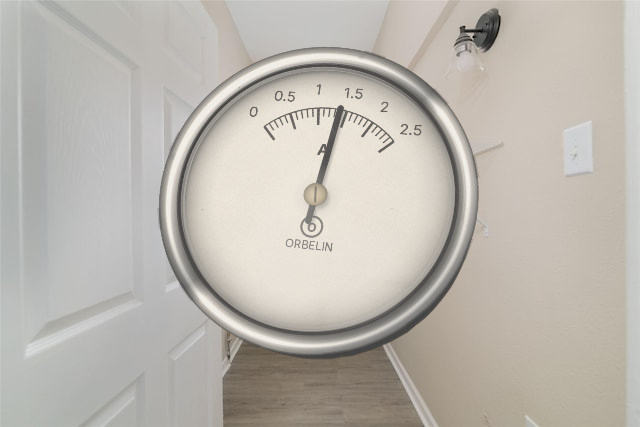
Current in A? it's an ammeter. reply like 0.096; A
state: 1.4; A
